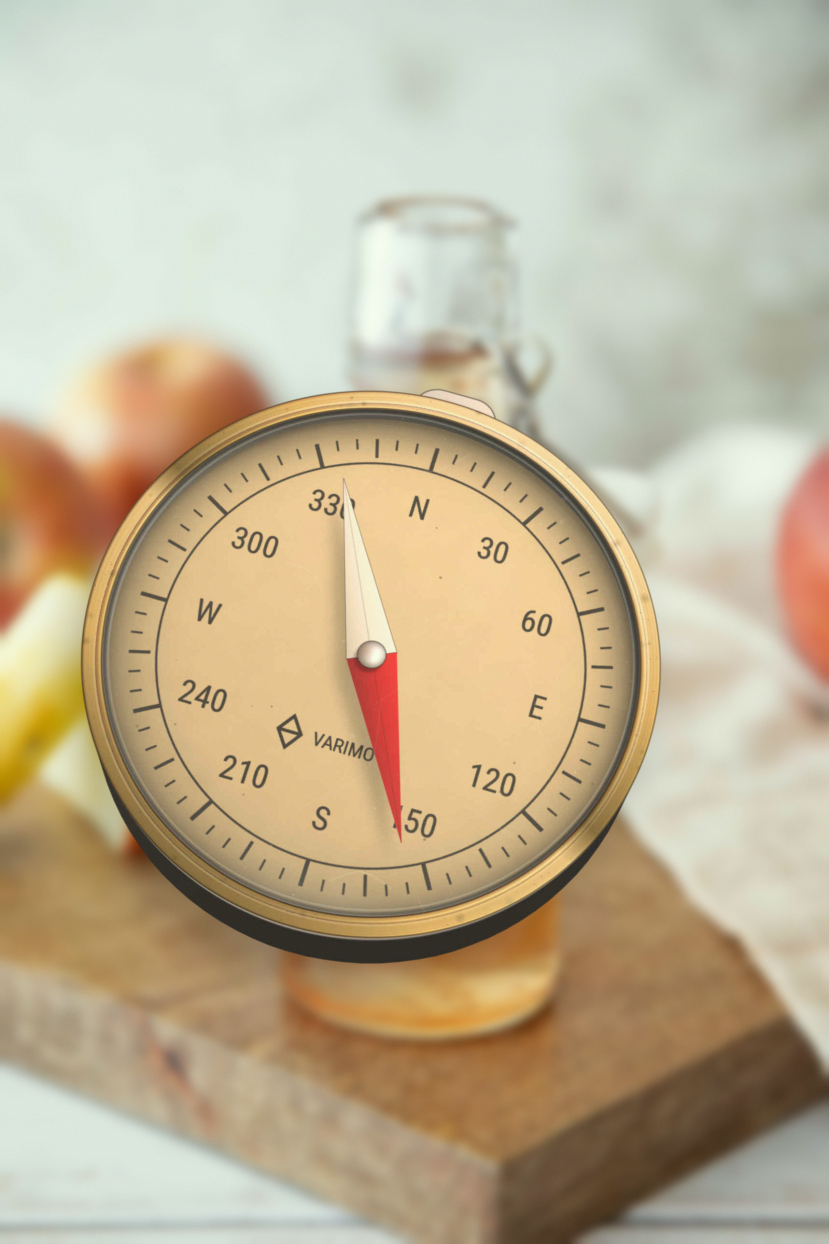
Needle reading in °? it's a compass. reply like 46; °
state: 155; °
